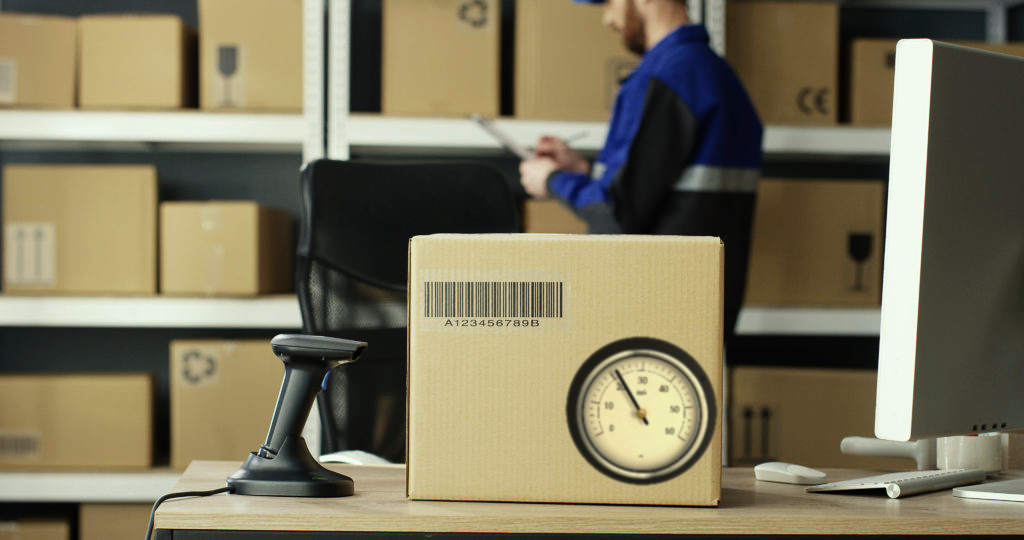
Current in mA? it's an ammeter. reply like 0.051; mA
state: 22; mA
